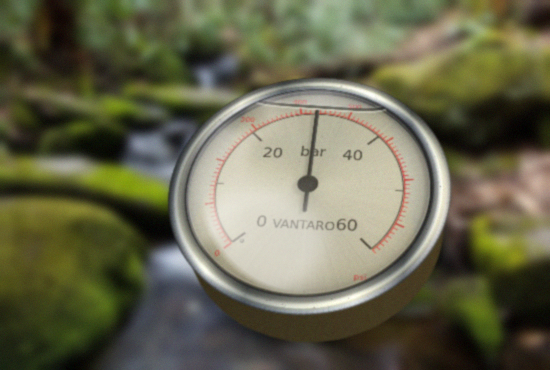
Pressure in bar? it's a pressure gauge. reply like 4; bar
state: 30; bar
